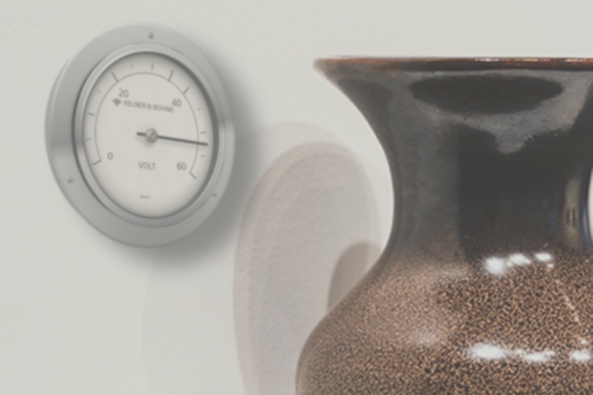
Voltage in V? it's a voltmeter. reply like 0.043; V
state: 52.5; V
